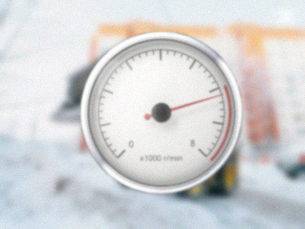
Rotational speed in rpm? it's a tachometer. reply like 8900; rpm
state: 6200; rpm
